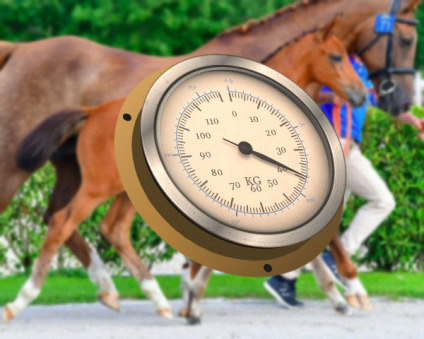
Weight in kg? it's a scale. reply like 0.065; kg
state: 40; kg
